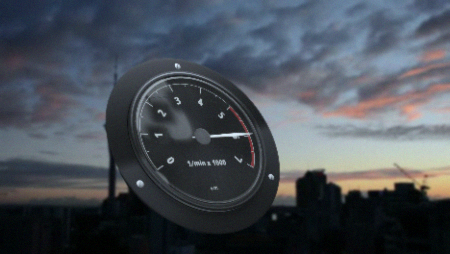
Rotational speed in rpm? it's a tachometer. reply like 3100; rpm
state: 6000; rpm
